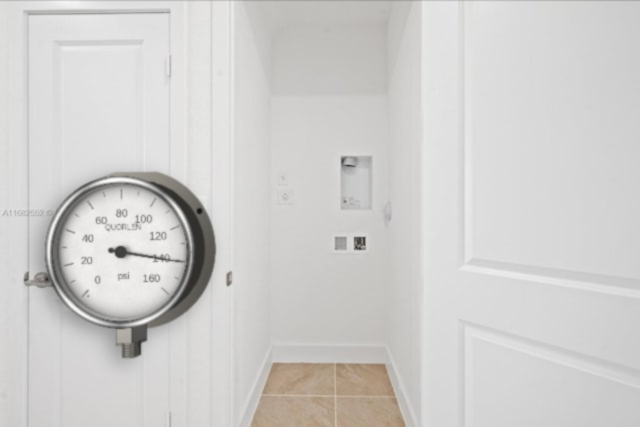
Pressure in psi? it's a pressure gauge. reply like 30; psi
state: 140; psi
